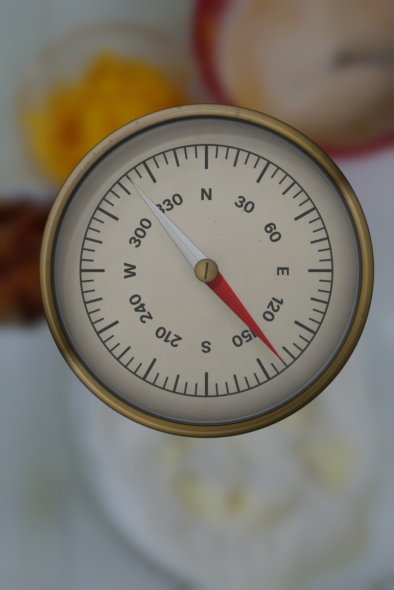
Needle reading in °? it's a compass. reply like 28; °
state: 140; °
